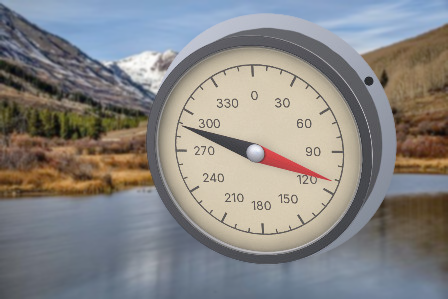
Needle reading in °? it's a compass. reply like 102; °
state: 110; °
